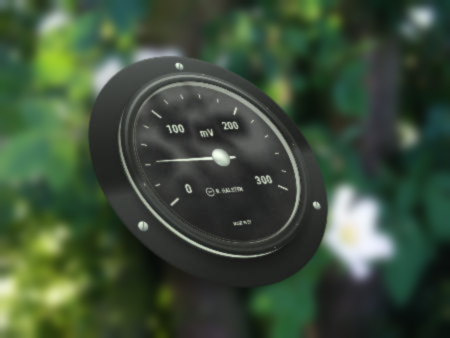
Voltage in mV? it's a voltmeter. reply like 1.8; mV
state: 40; mV
